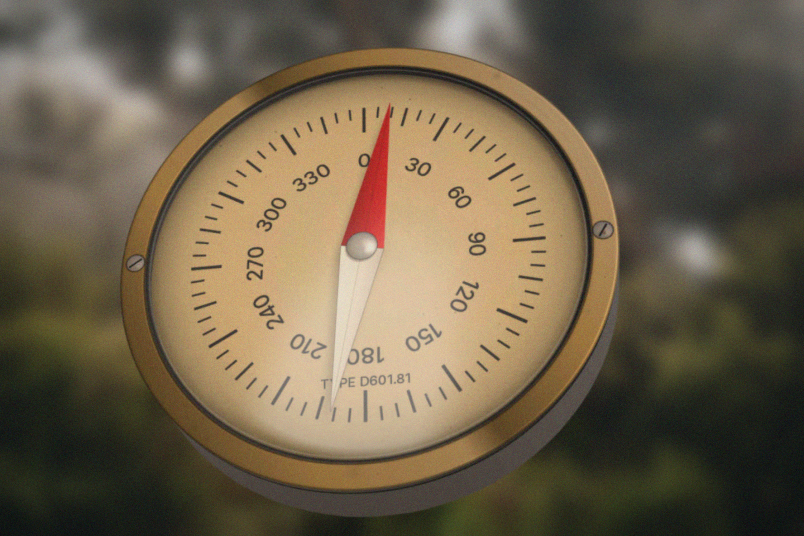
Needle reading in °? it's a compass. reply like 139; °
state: 10; °
